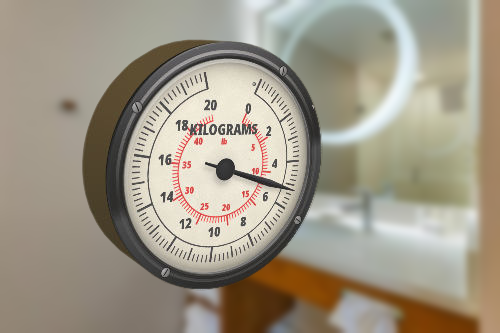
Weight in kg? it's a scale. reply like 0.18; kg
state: 5.2; kg
